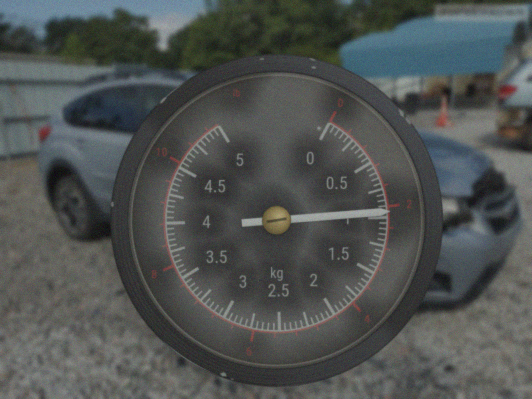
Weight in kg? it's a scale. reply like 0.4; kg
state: 0.95; kg
